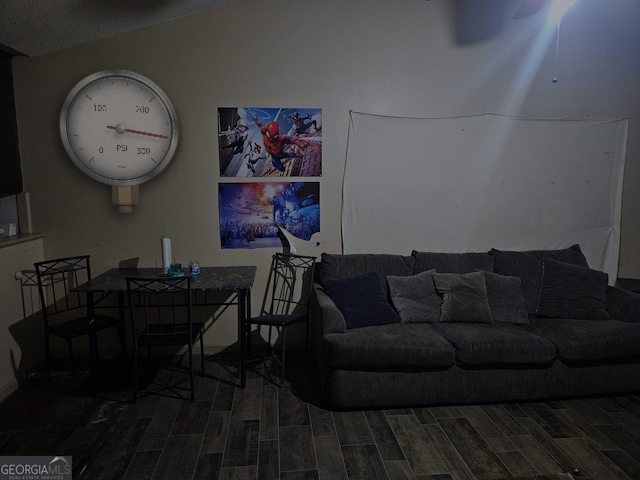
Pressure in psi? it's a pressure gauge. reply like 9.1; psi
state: 260; psi
